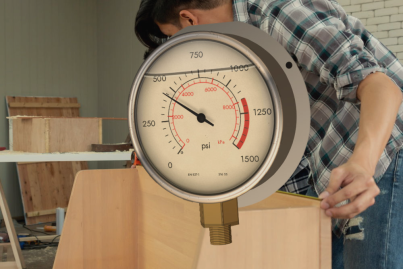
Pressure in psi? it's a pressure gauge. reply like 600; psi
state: 450; psi
